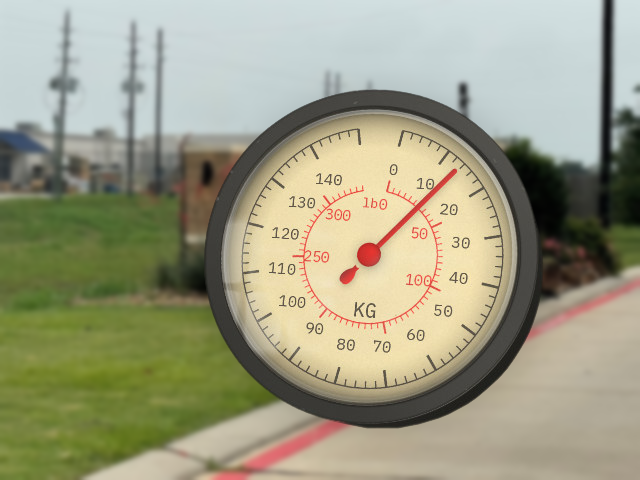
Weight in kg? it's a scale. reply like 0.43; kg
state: 14; kg
